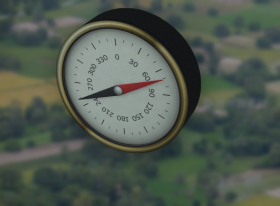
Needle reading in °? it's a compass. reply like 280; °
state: 70; °
